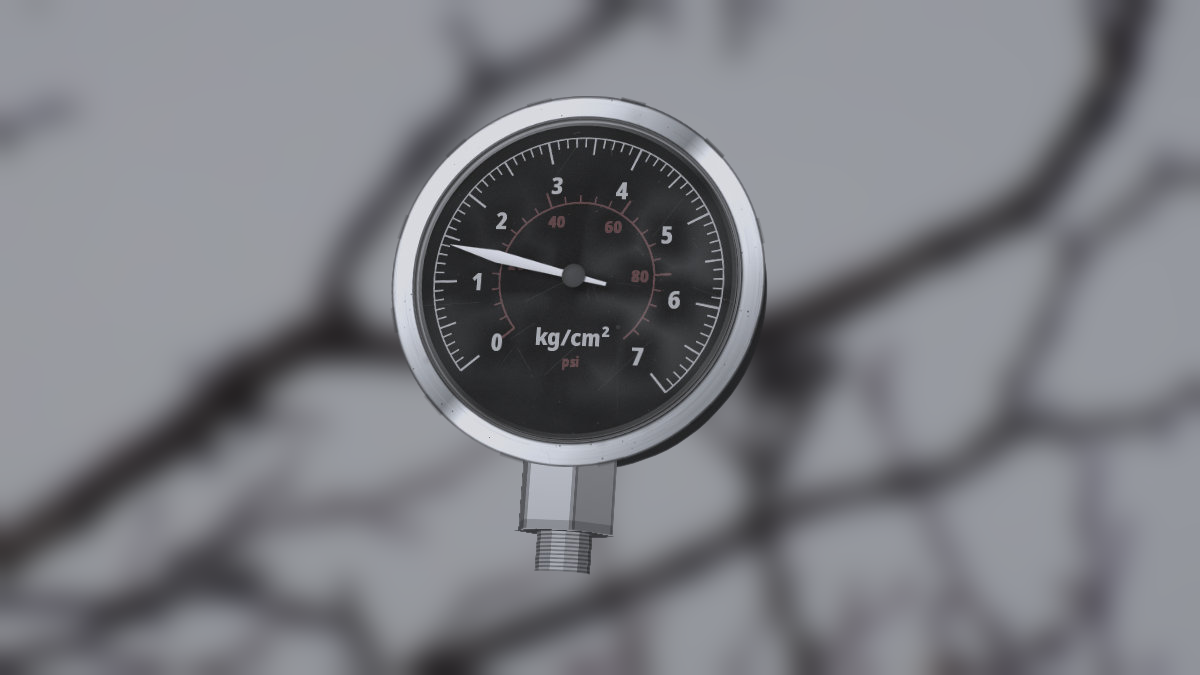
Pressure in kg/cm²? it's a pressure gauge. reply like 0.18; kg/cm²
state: 1.4; kg/cm²
